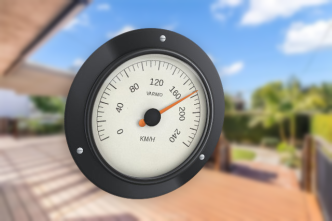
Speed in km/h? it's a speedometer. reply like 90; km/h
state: 175; km/h
